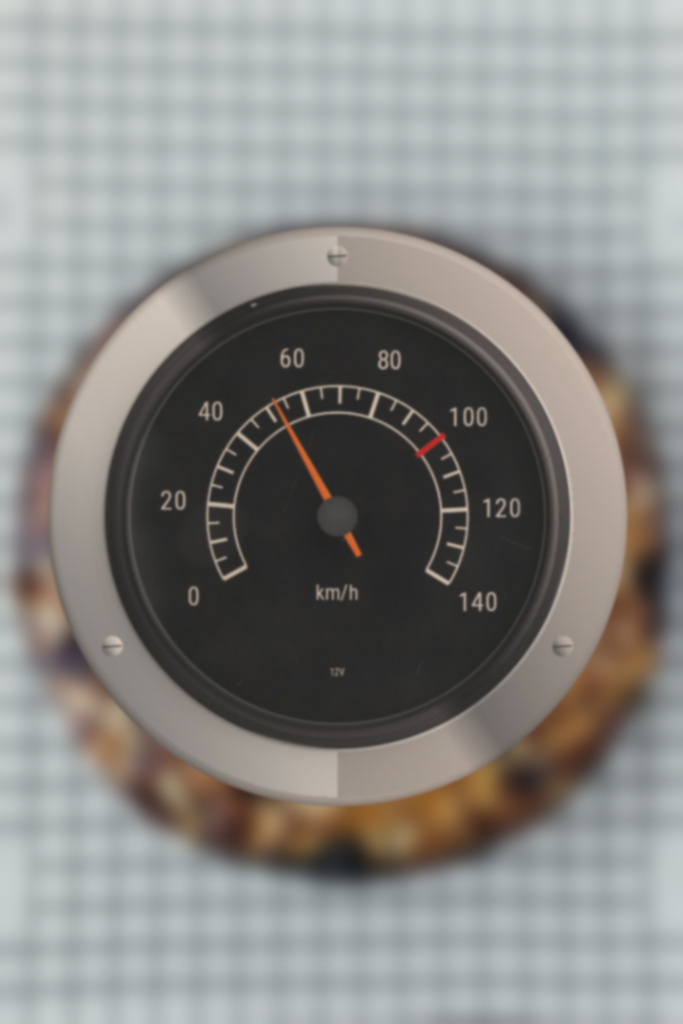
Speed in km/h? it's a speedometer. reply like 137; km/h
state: 52.5; km/h
